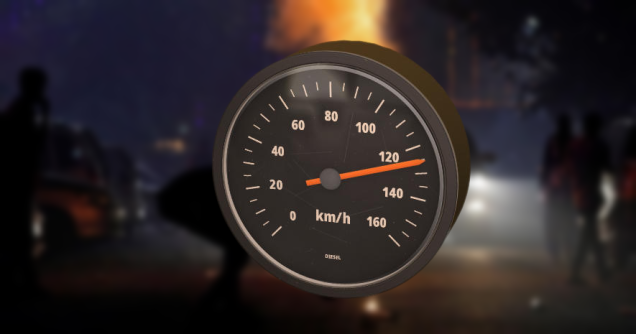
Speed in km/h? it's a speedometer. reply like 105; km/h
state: 125; km/h
